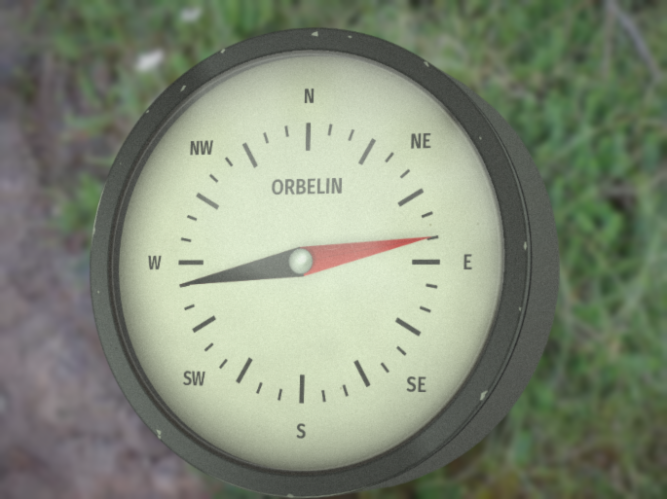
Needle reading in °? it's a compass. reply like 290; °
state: 80; °
